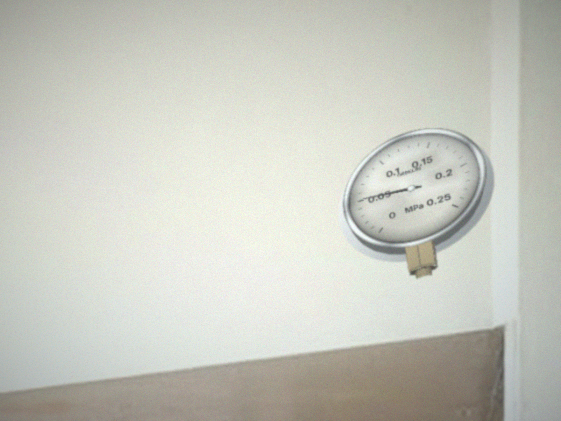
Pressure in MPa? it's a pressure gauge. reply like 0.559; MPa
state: 0.05; MPa
